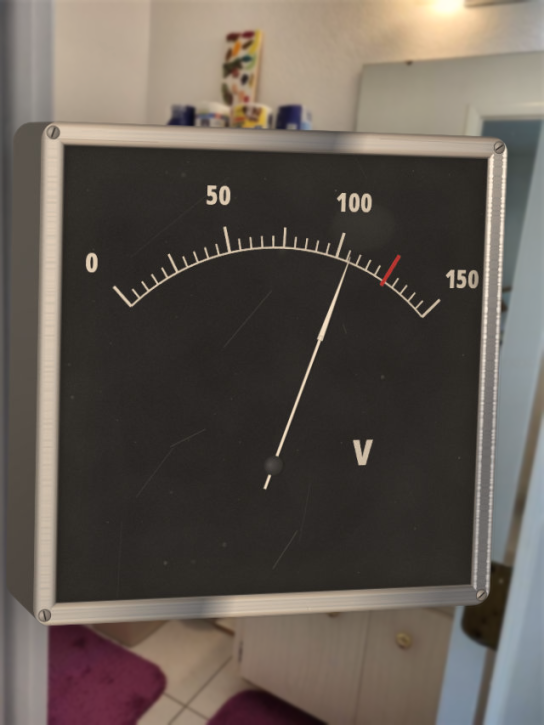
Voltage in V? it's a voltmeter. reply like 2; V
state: 105; V
